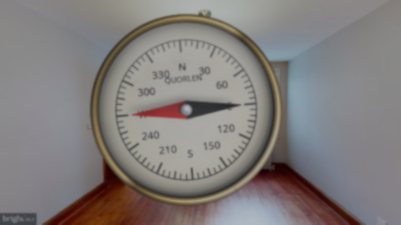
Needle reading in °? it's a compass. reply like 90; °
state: 270; °
